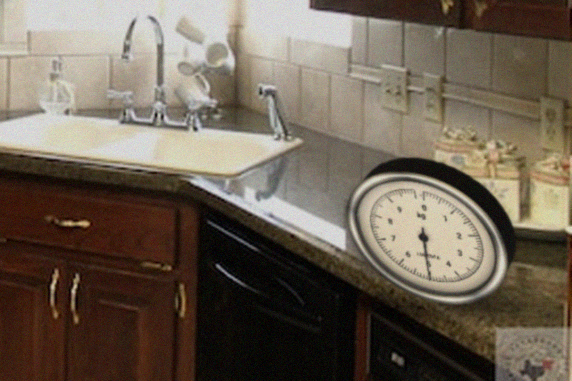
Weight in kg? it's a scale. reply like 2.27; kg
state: 5; kg
